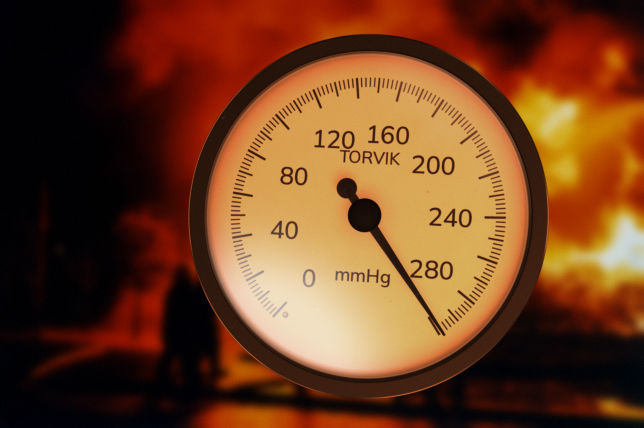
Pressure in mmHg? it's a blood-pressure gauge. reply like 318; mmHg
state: 298; mmHg
